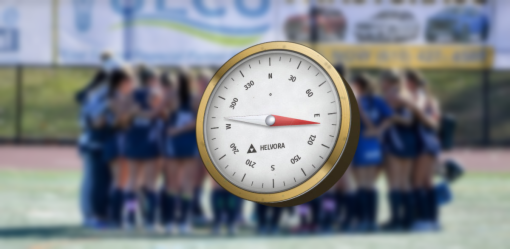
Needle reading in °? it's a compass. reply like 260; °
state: 100; °
